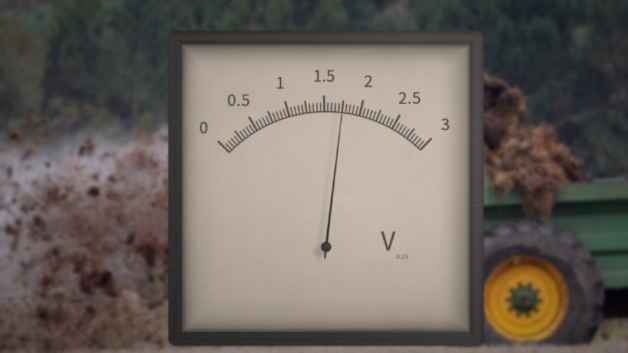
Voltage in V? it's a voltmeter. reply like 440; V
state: 1.75; V
